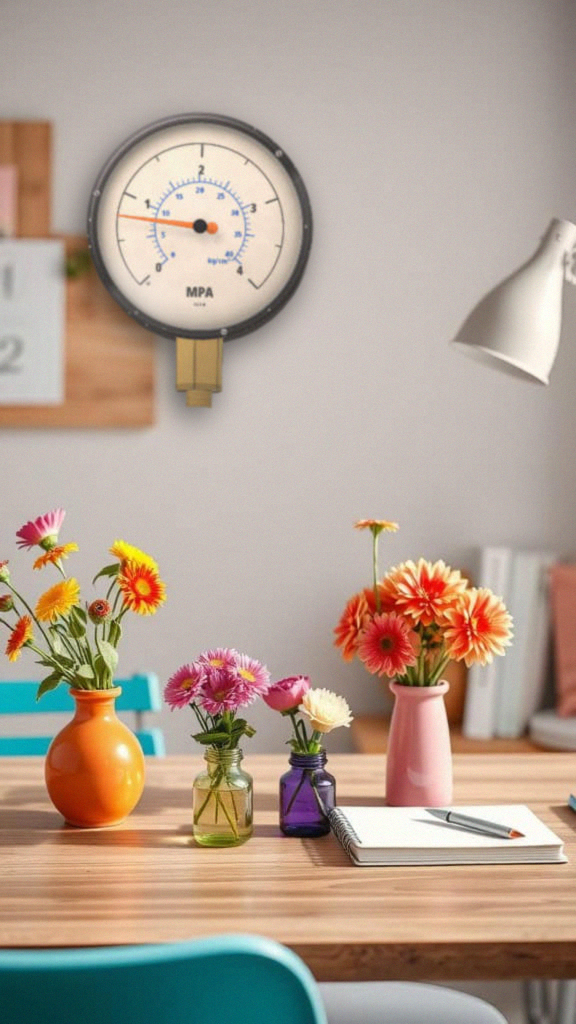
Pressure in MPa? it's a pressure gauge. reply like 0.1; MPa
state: 0.75; MPa
